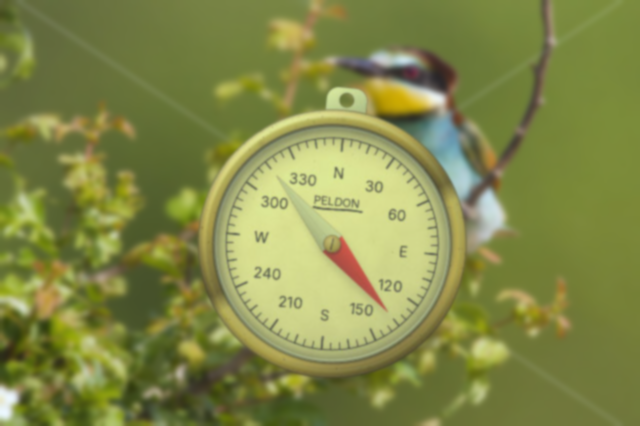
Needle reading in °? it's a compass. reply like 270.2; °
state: 135; °
